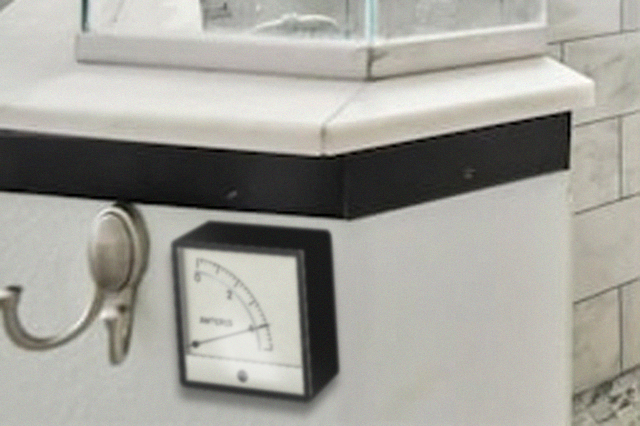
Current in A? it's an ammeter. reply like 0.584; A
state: 4; A
